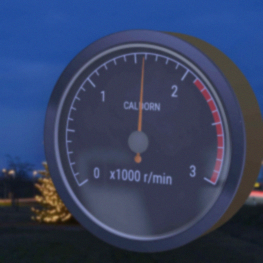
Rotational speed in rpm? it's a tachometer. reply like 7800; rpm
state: 1600; rpm
